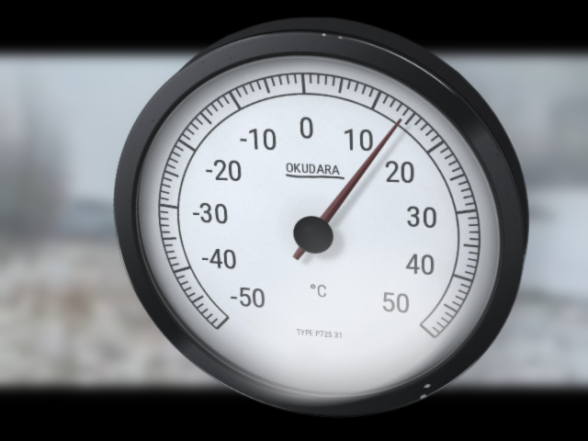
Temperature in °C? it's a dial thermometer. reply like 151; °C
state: 14; °C
